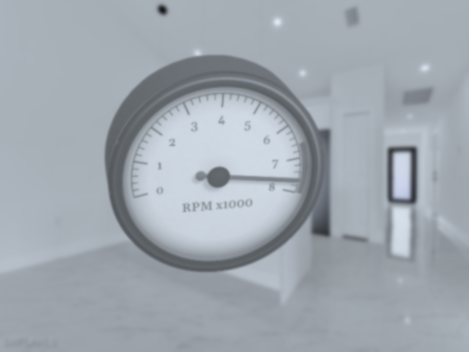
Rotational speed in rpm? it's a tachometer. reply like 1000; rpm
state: 7600; rpm
